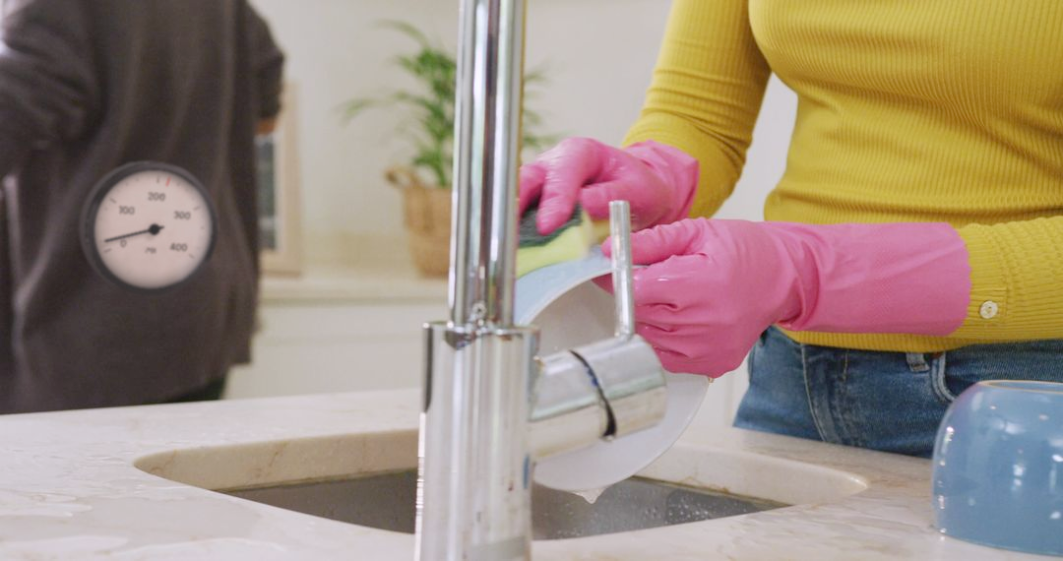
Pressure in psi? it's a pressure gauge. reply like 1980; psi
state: 20; psi
